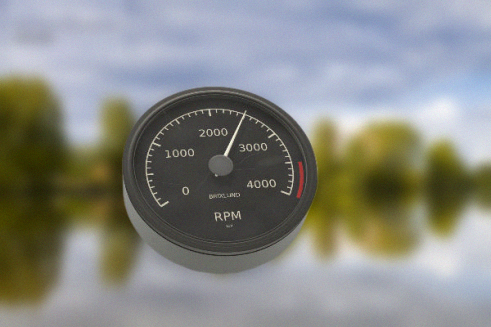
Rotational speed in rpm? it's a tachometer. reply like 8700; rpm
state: 2500; rpm
